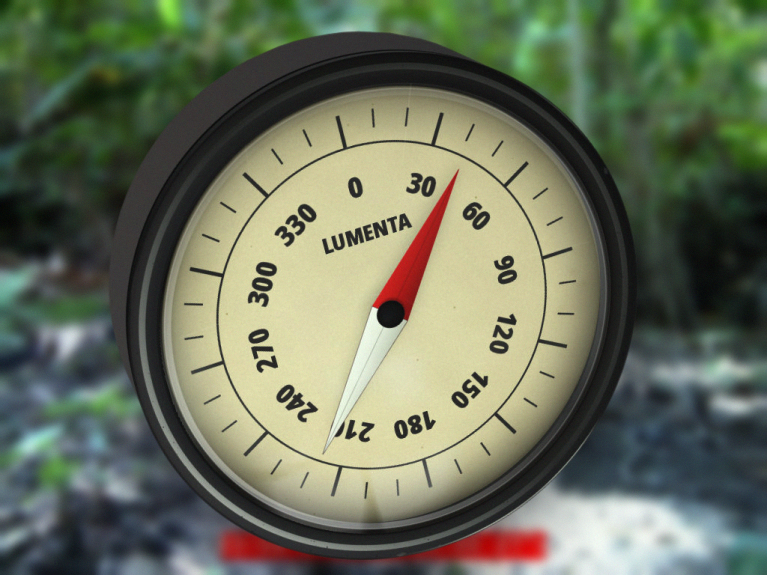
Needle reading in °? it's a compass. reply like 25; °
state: 40; °
